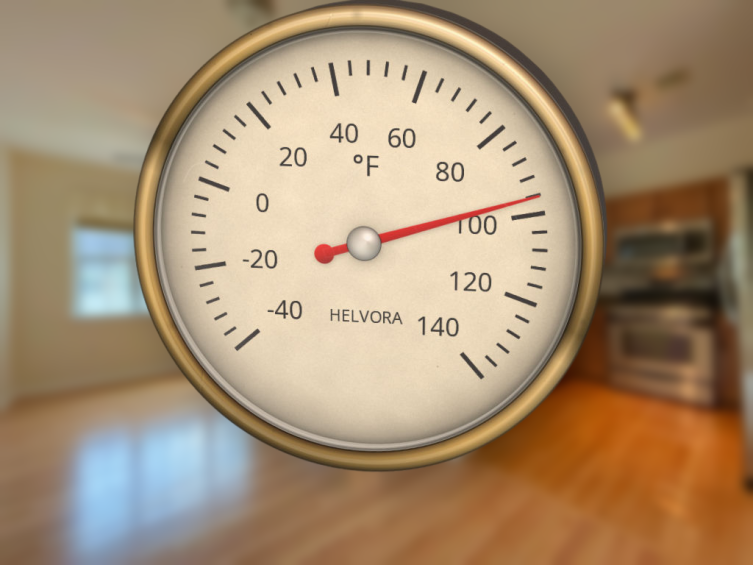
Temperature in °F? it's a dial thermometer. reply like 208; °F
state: 96; °F
